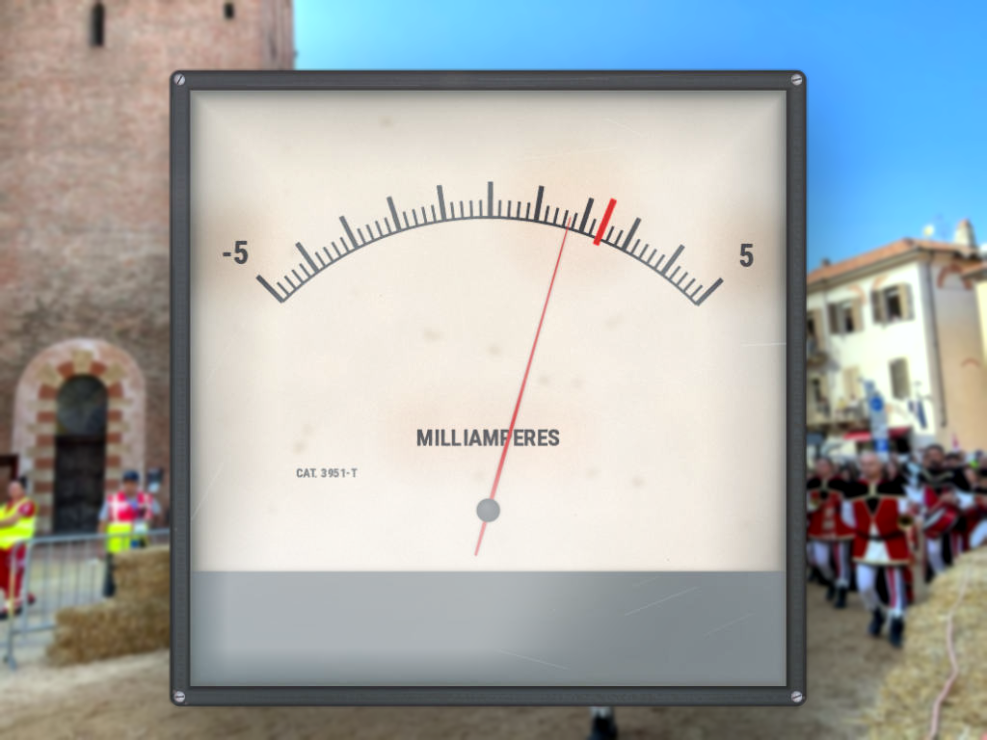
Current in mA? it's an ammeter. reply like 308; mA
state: 1.7; mA
